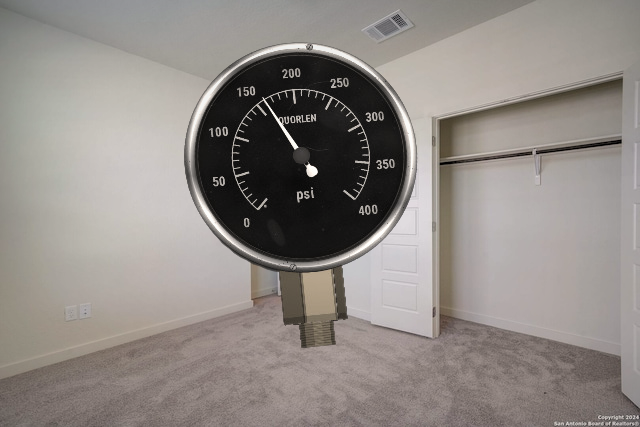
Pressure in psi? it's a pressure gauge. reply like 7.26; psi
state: 160; psi
